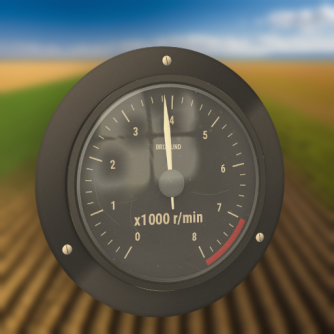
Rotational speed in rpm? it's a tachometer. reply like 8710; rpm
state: 3800; rpm
